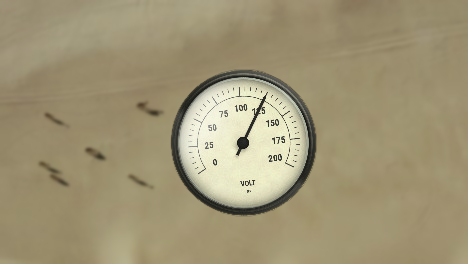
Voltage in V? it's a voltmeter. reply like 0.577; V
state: 125; V
